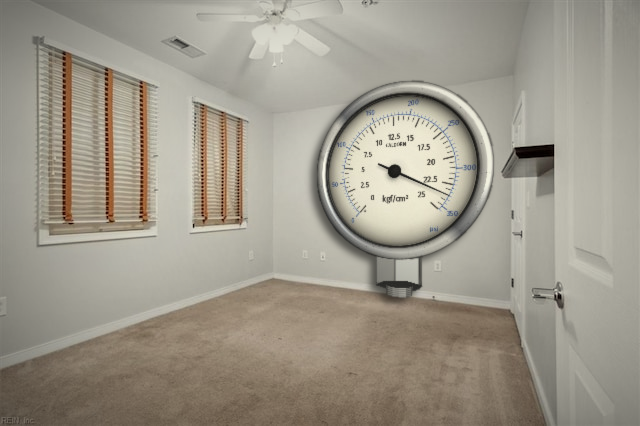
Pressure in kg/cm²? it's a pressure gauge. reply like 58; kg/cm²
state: 23.5; kg/cm²
